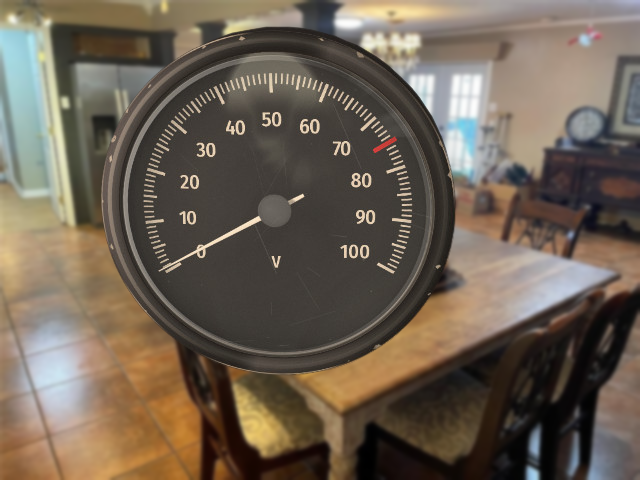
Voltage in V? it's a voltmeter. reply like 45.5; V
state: 1; V
